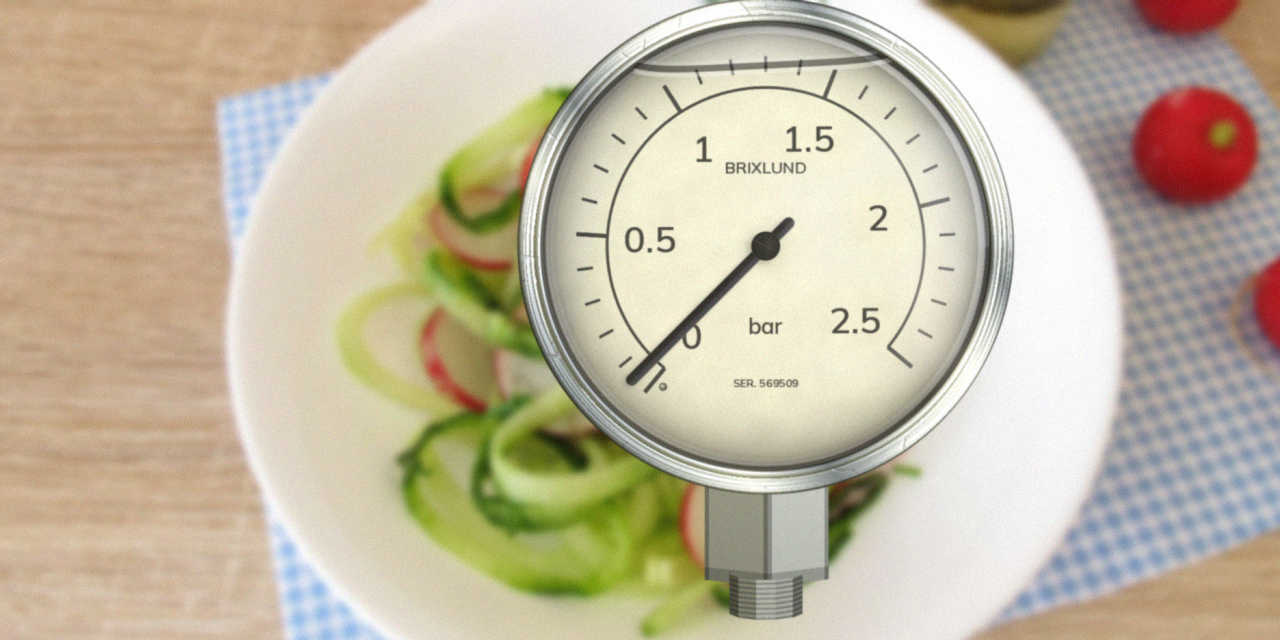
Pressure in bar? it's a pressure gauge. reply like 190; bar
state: 0.05; bar
